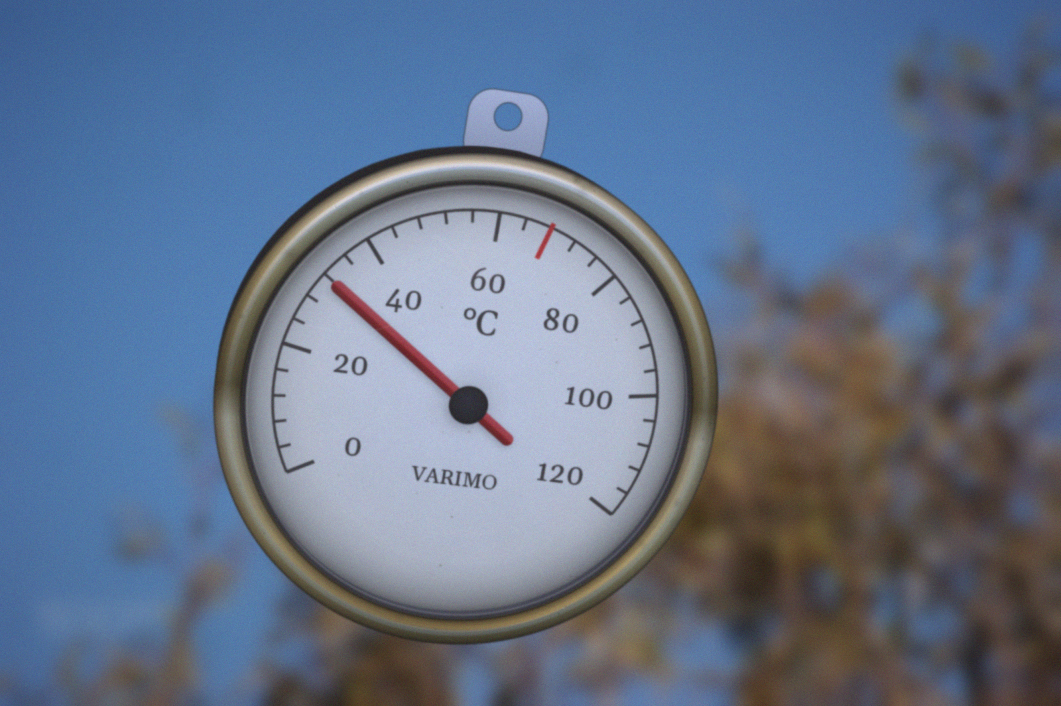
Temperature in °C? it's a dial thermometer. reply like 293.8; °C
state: 32; °C
